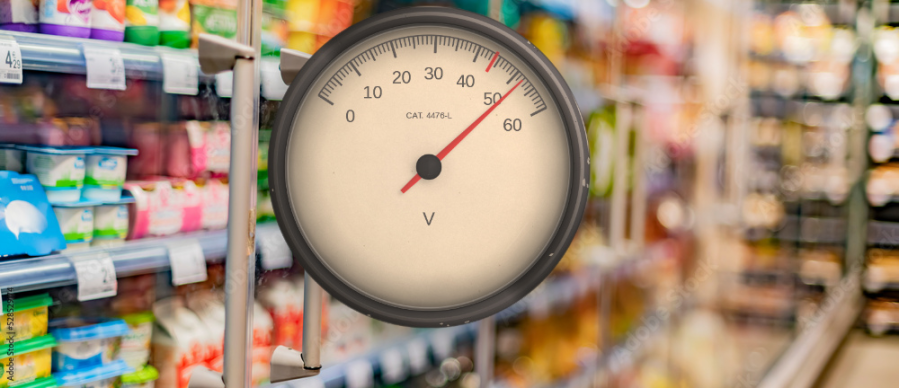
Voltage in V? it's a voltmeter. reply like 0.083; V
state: 52; V
